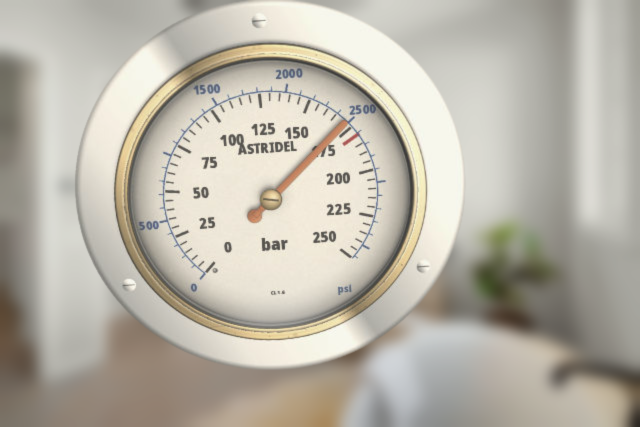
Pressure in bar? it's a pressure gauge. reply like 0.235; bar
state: 170; bar
